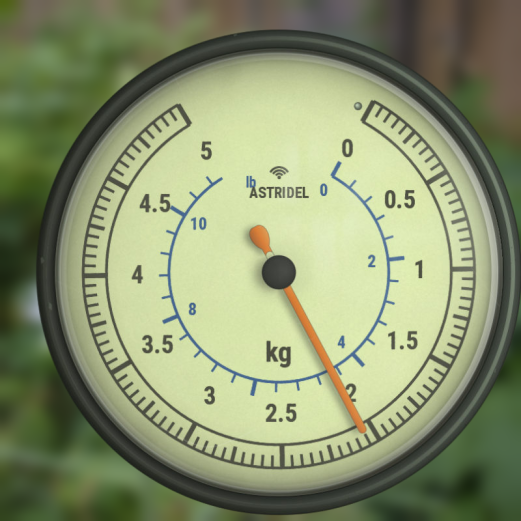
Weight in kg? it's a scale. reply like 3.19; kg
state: 2.05; kg
